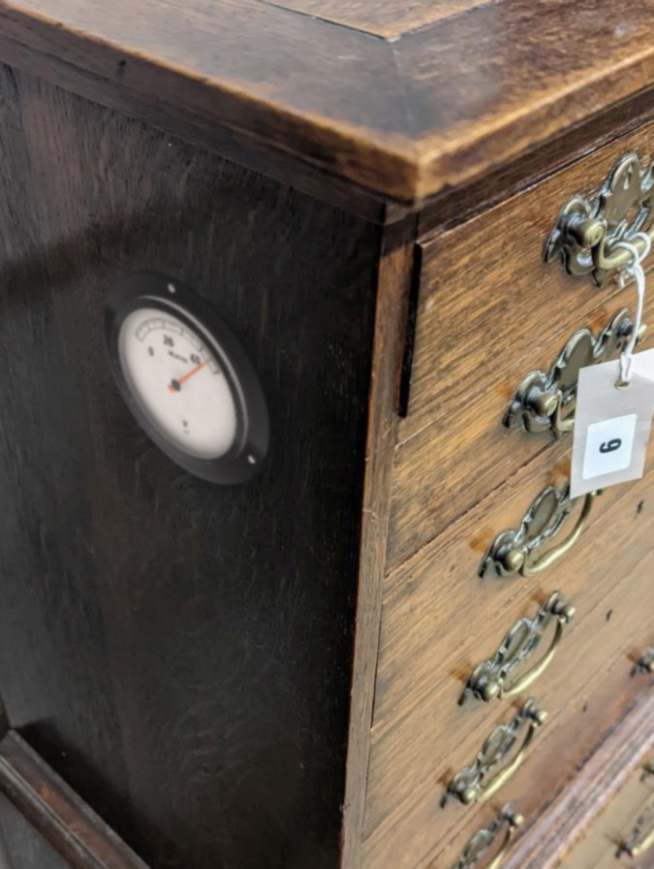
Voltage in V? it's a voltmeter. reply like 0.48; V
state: 45; V
